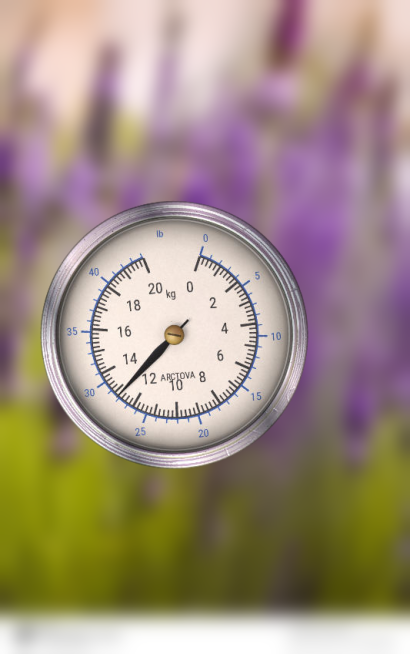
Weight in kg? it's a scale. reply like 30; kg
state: 12.8; kg
